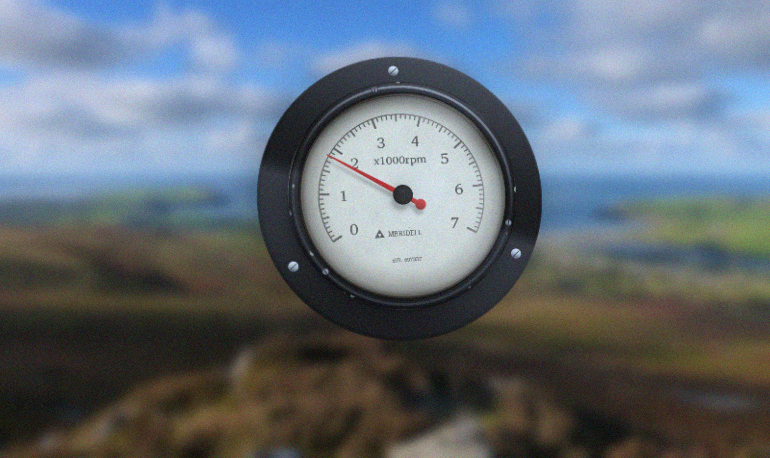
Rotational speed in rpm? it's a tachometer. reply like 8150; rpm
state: 1800; rpm
